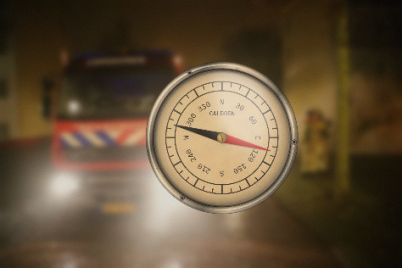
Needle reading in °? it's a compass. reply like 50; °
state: 105; °
